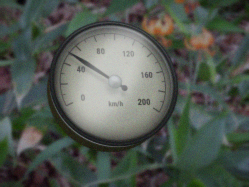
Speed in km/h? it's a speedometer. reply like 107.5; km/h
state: 50; km/h
